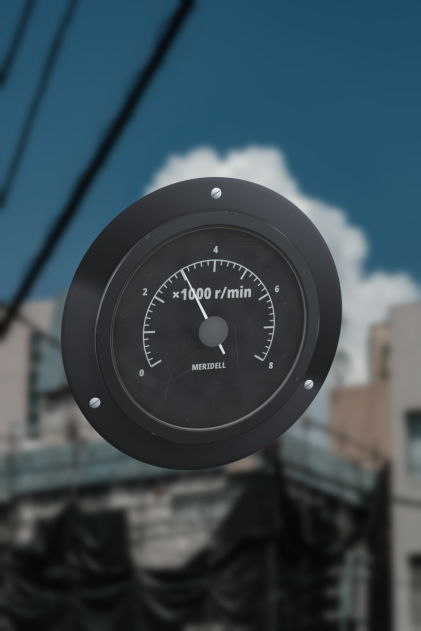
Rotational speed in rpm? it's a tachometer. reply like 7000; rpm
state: 3000; rpm
